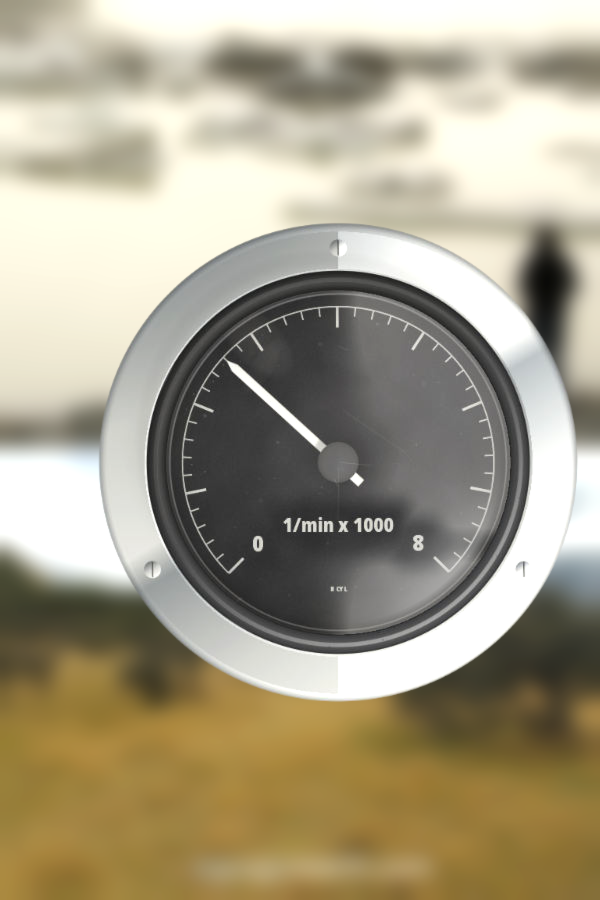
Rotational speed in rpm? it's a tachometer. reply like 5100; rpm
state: 2600; rpm
